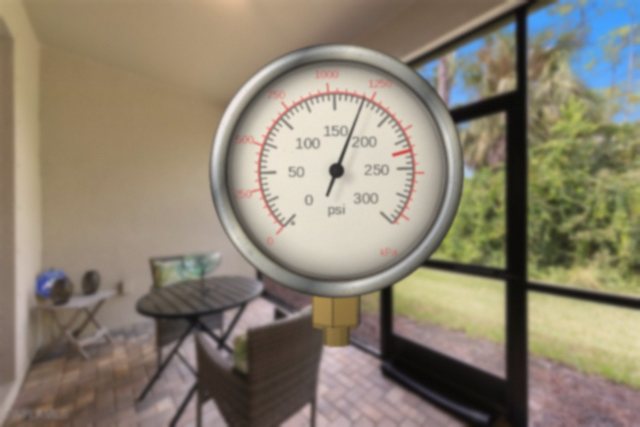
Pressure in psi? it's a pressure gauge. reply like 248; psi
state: 175; psi
